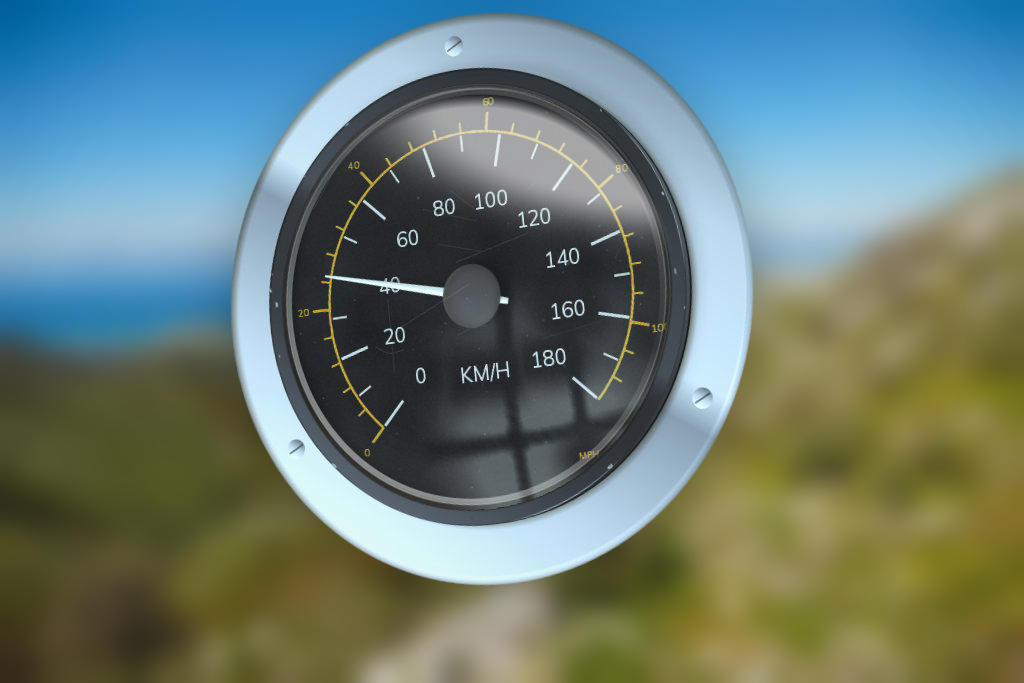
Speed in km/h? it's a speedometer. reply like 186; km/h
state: 40; km/h
